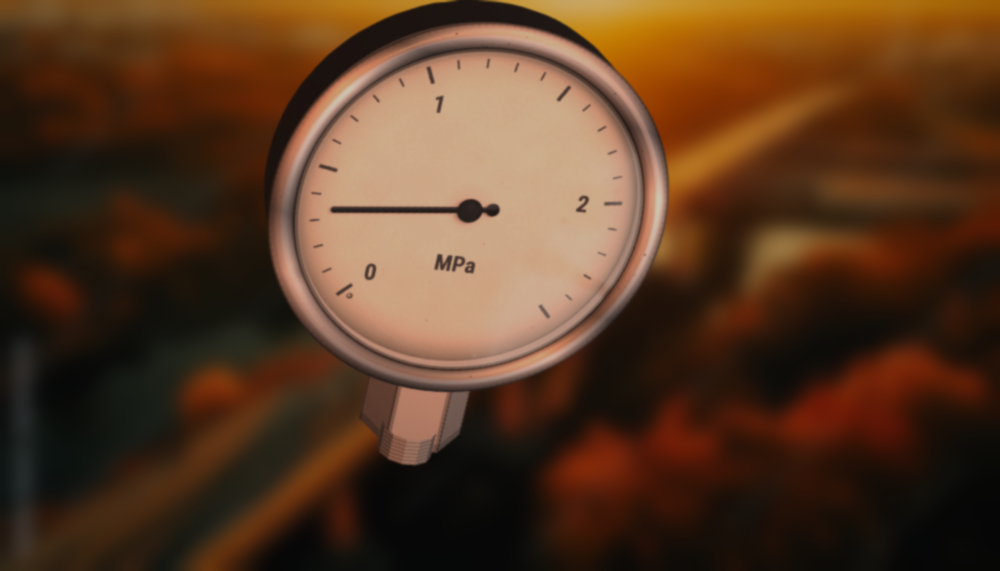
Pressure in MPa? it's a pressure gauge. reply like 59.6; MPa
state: 0.35; MPa
